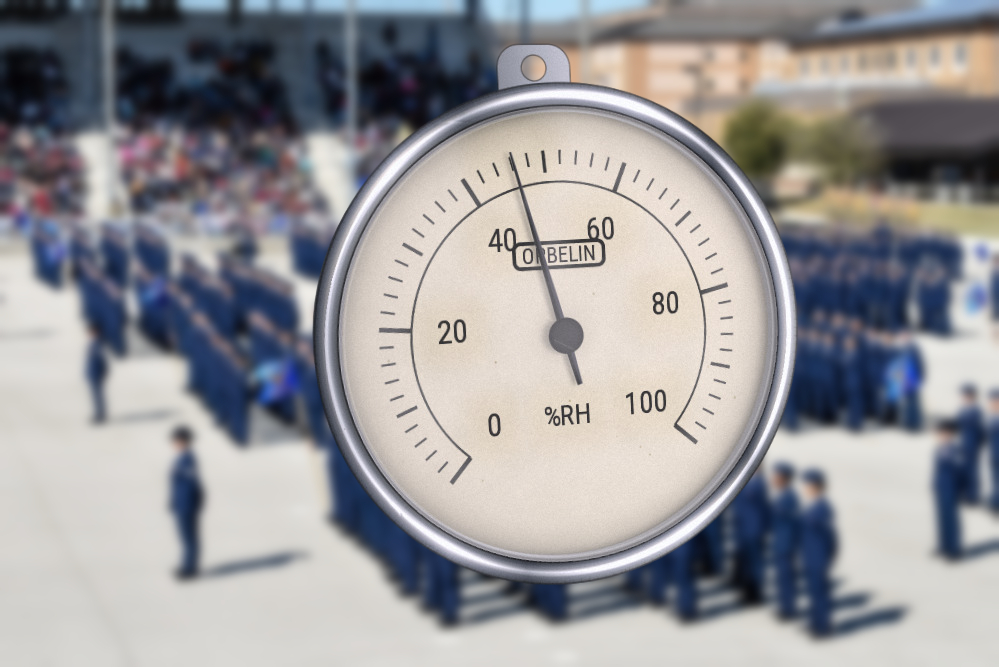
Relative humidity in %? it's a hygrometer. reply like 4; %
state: 46; %
